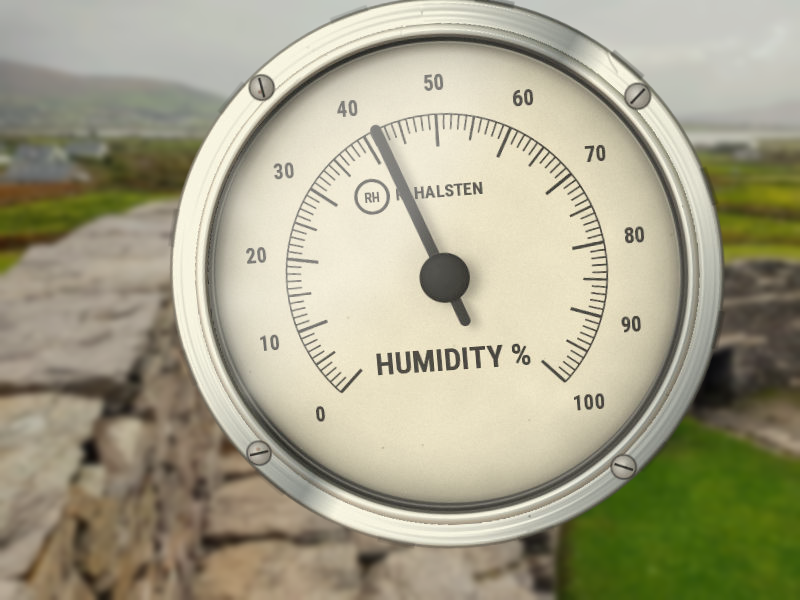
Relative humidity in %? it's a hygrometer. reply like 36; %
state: 42; %
